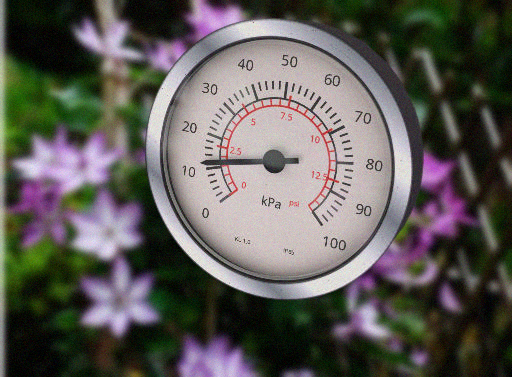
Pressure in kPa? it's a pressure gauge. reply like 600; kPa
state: 12; kPa
